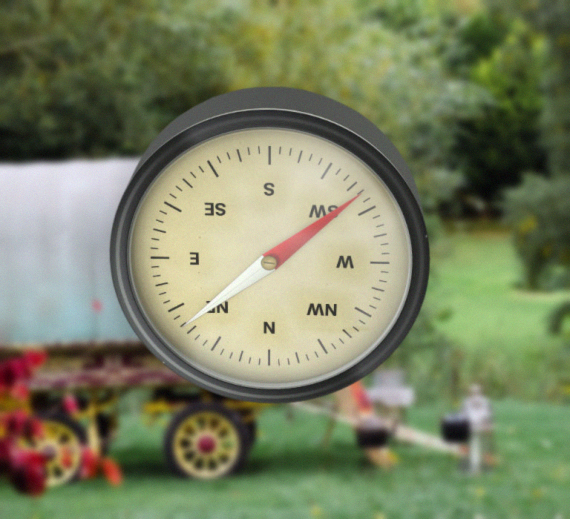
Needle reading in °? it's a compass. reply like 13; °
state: 230; °
